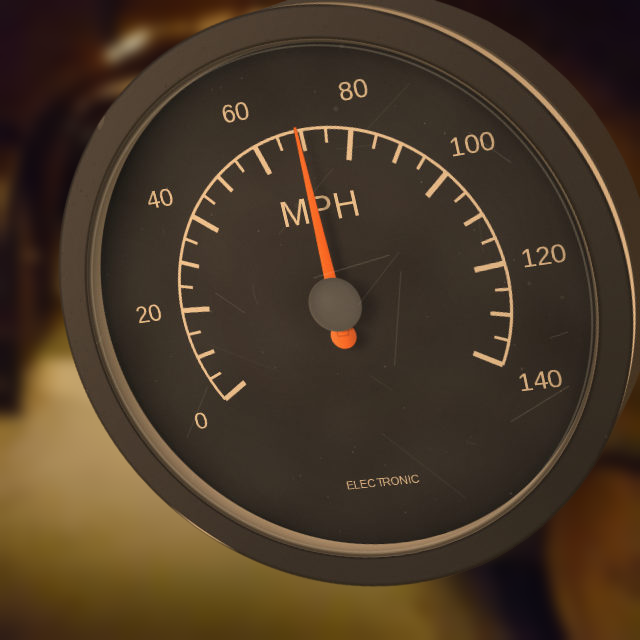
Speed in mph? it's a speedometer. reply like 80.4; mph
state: 70; mph
